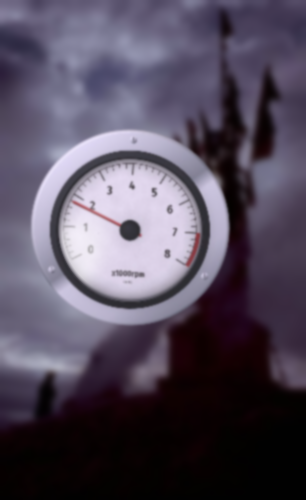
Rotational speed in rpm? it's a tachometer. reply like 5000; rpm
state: 1800; rpm
